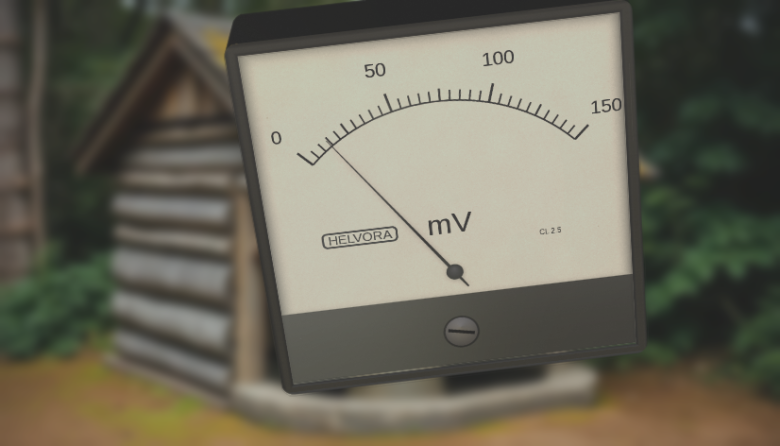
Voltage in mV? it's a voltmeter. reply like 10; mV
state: 15; mV
